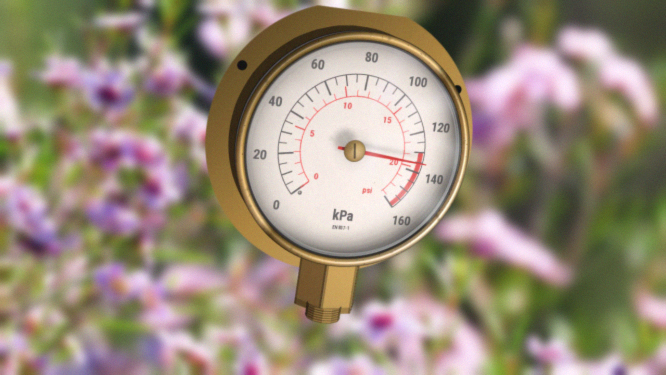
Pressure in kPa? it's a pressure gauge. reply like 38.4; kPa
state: 135; kPa
